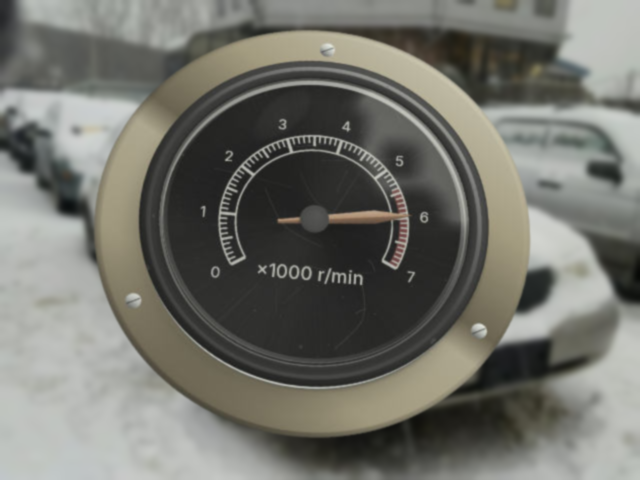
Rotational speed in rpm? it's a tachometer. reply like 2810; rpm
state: 6000; rpm
